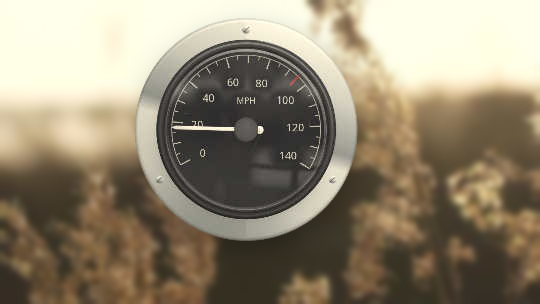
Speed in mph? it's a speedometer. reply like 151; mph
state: 17.5; mph
